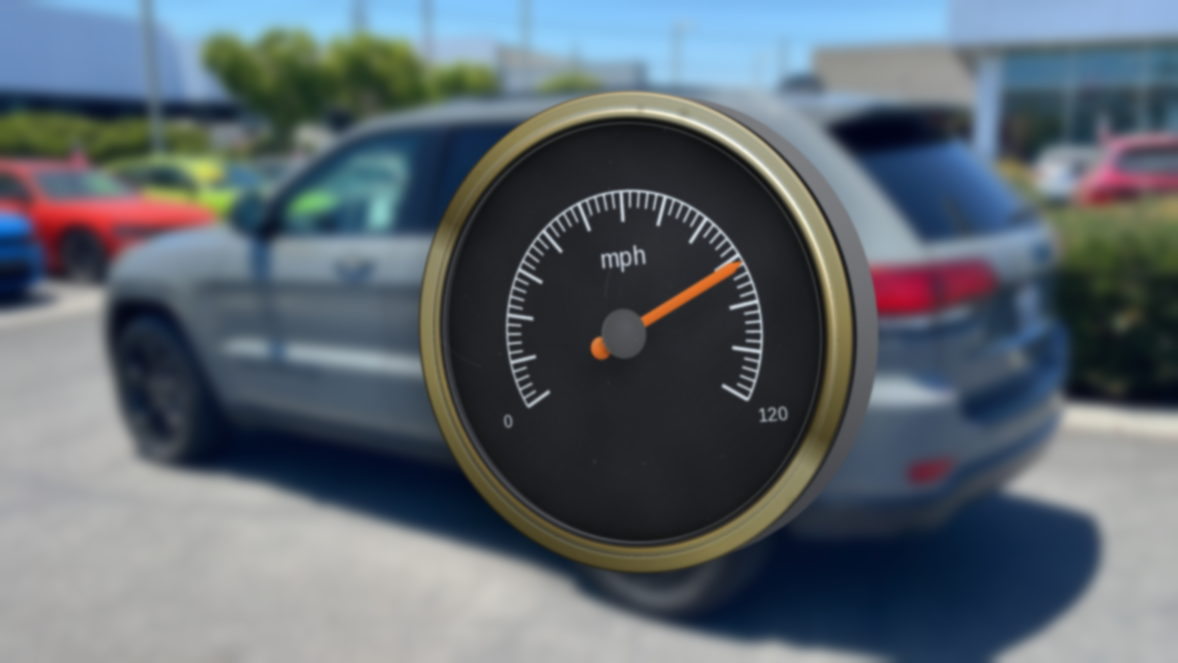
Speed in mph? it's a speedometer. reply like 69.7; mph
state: 92; mph
